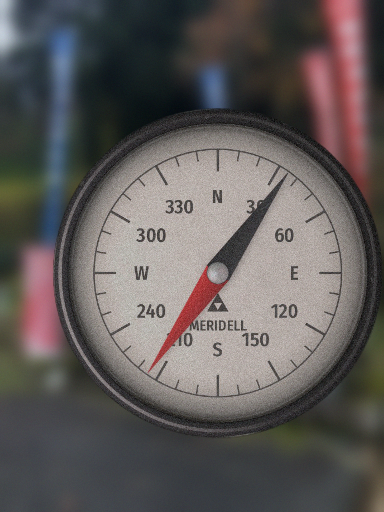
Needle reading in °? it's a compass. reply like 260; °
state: 215; °
